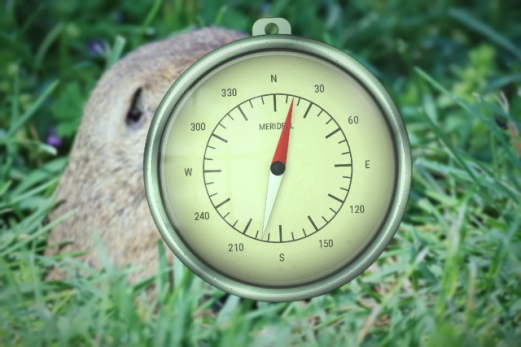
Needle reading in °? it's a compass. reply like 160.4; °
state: 15; °
